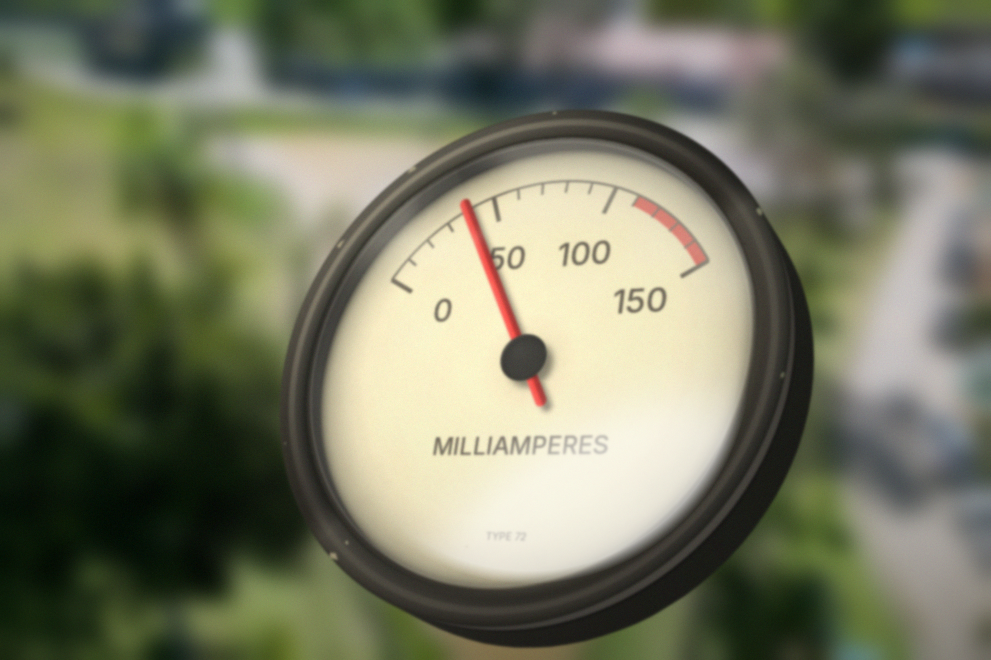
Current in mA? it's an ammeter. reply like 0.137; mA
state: 40; mA
